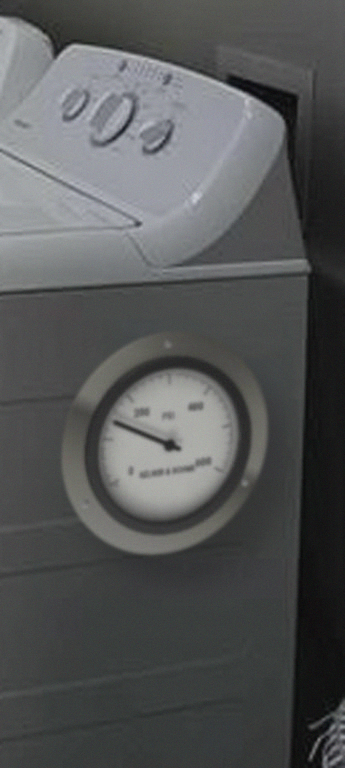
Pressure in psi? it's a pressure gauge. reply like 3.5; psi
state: 140; psi
